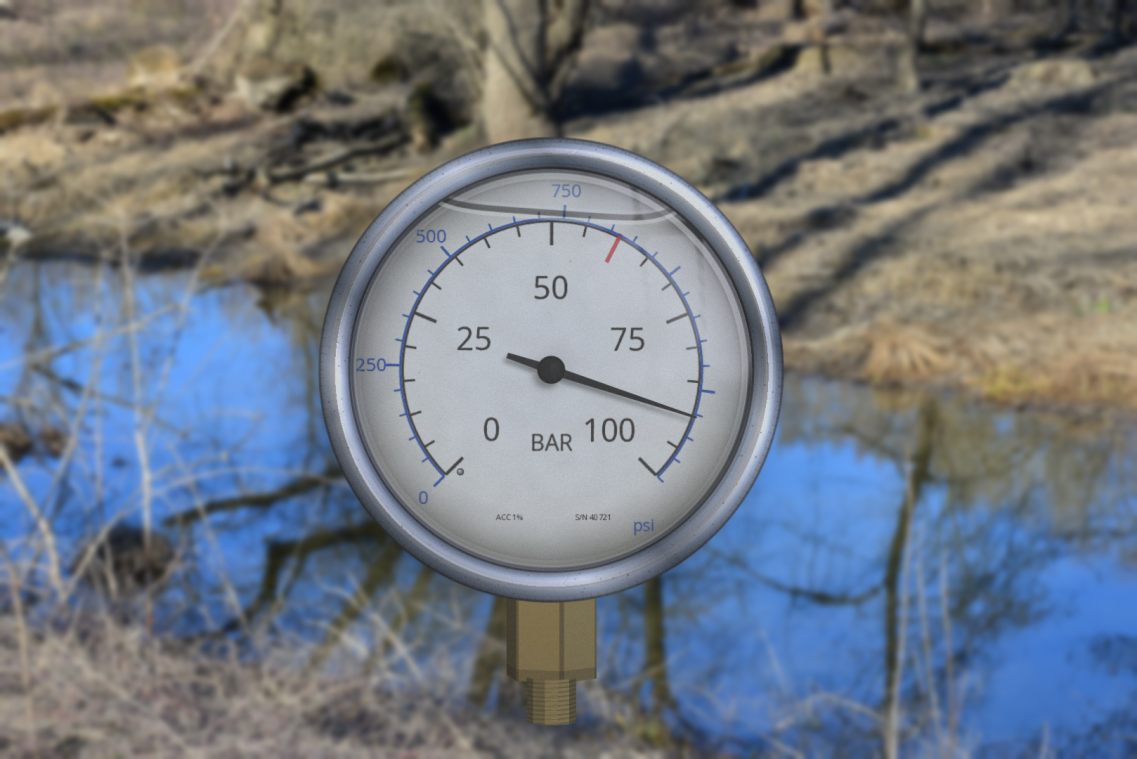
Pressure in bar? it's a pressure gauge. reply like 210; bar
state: 90; bar
